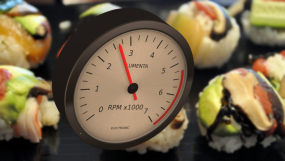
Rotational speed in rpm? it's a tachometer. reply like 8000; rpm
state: 2625; rpm
